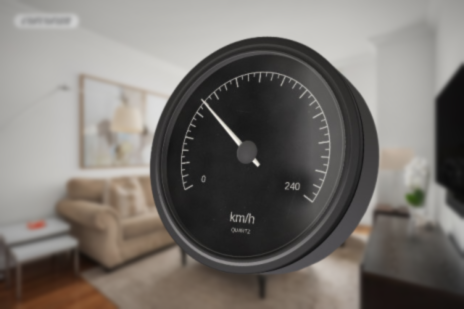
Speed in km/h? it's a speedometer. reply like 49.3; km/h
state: 70; km/h
